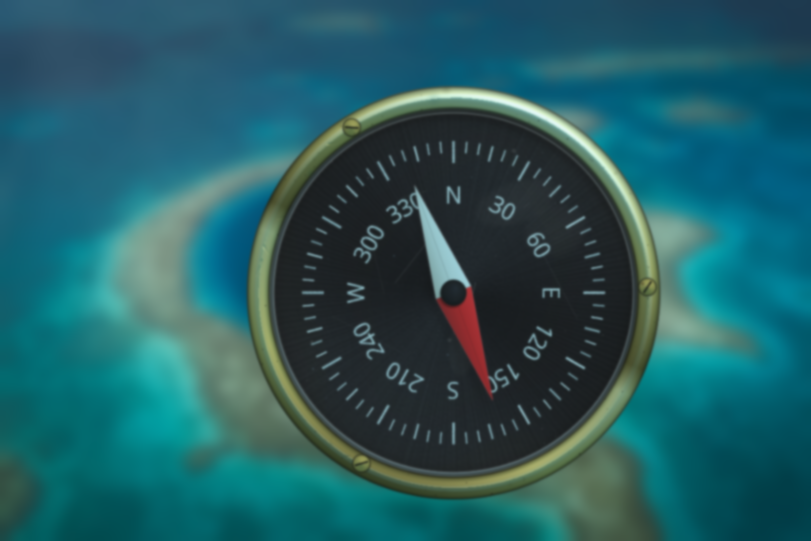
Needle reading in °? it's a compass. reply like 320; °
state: 160; °
